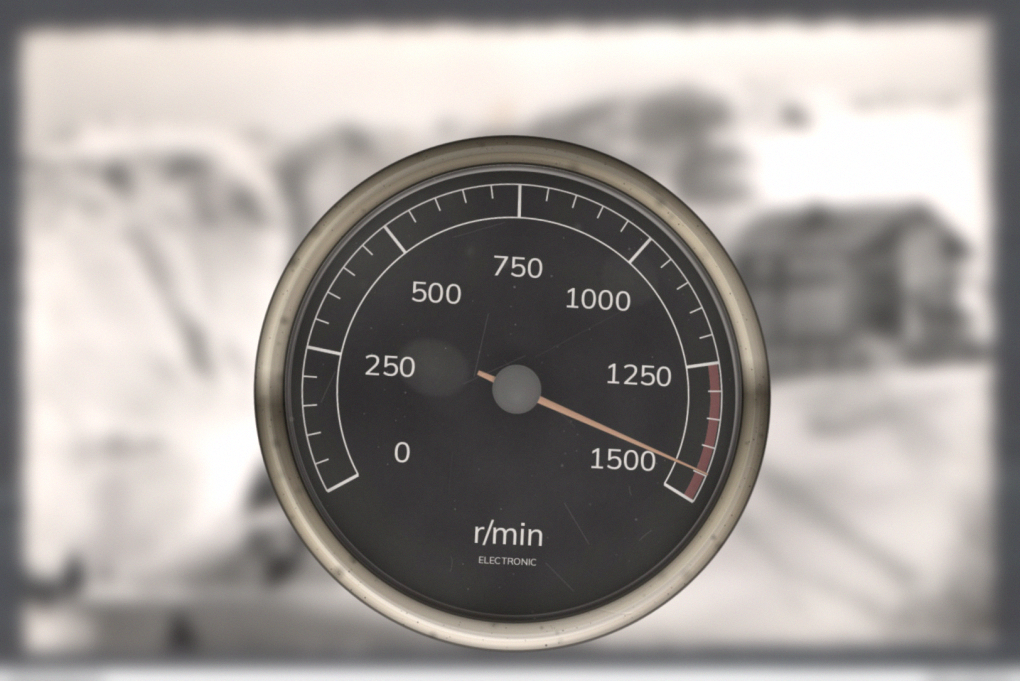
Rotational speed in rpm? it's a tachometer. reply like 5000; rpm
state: 1450; rpm
